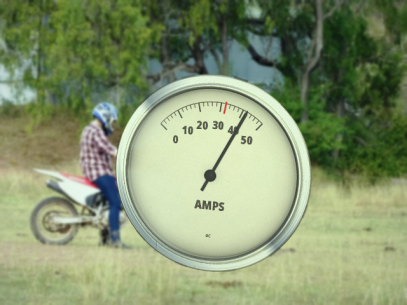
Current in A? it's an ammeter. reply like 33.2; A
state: 42; A
